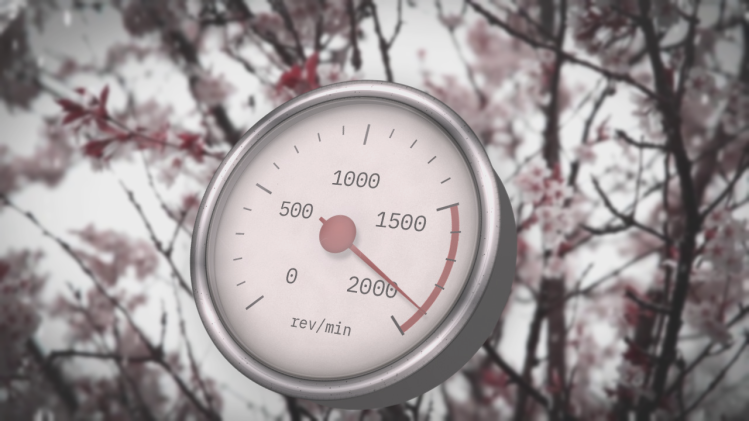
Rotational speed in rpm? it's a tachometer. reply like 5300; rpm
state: 1900; rpm
